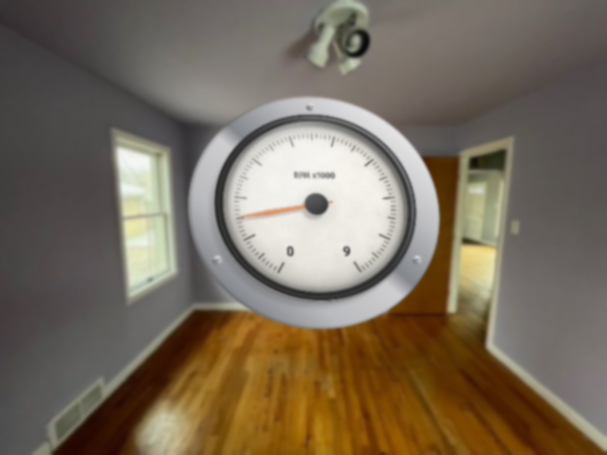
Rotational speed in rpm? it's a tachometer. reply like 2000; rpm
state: 1500; rpm
